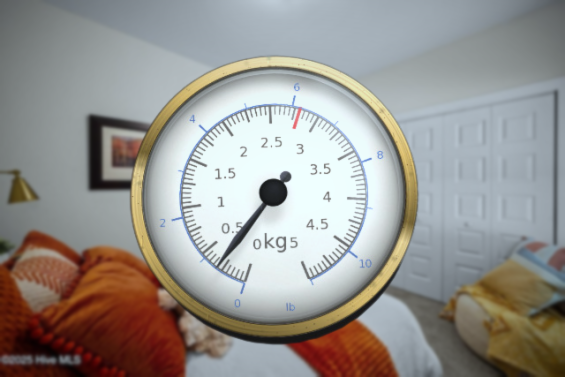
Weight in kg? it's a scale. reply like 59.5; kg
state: 0.3; kg
